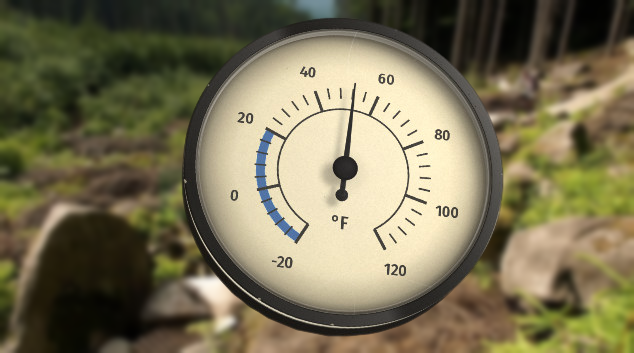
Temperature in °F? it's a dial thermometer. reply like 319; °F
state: 52; °F
